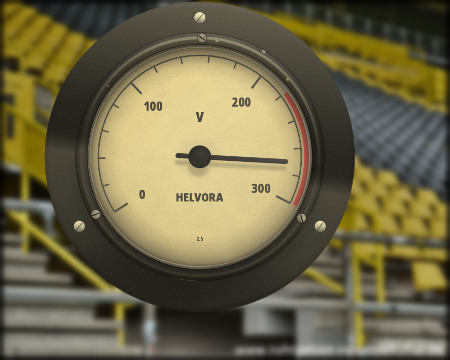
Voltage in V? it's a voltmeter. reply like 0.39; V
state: 270; V
